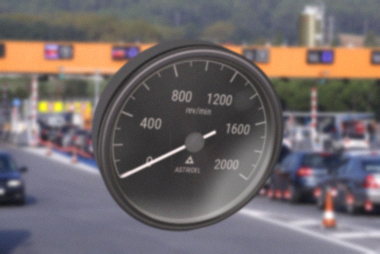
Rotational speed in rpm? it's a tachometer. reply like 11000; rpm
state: 0; rpm
